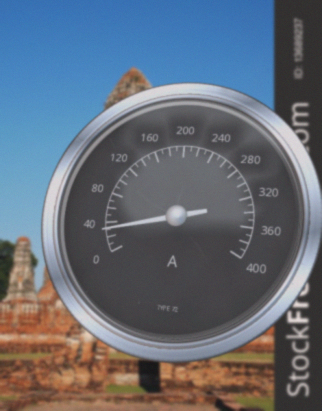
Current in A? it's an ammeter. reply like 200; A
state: 30; A
